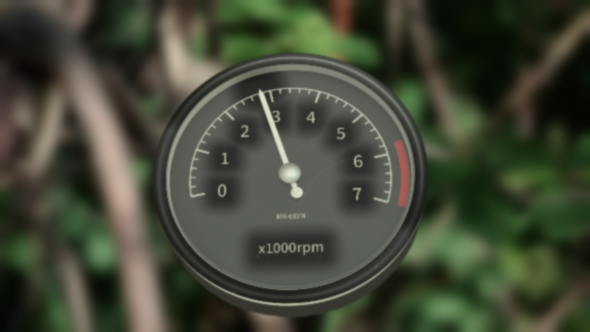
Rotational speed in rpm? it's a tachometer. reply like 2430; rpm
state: 2800; rpm
